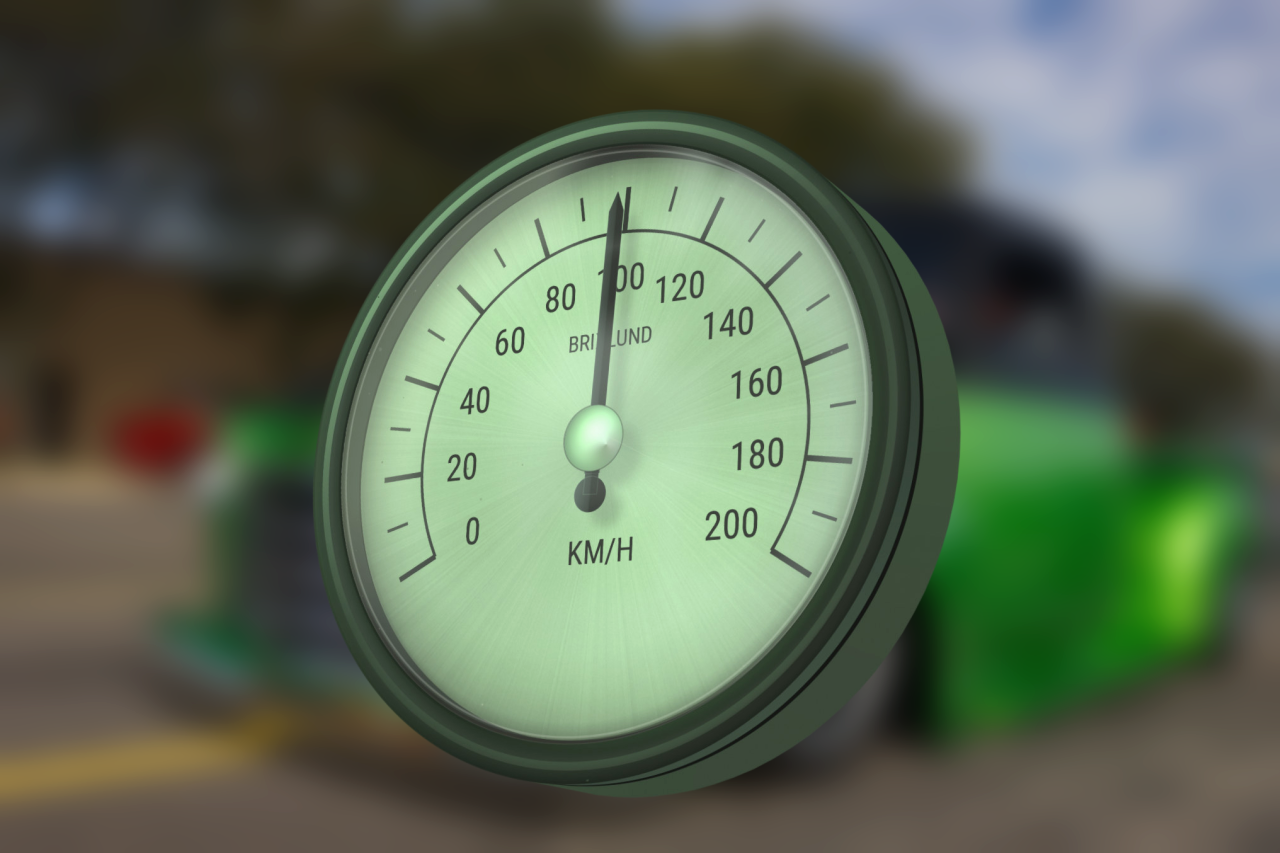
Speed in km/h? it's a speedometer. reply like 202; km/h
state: 100; km/h
